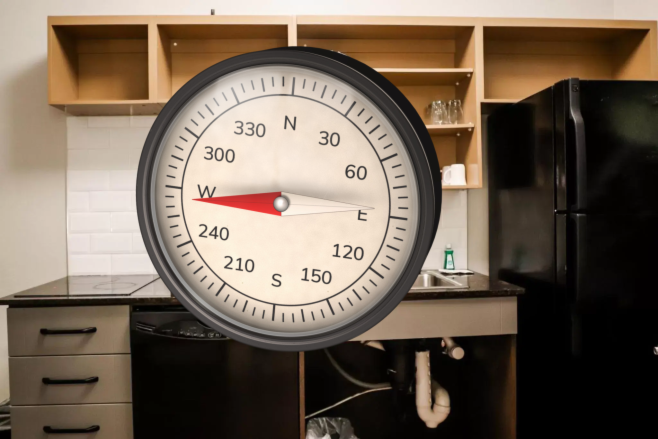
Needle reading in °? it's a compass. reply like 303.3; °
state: 265; °
